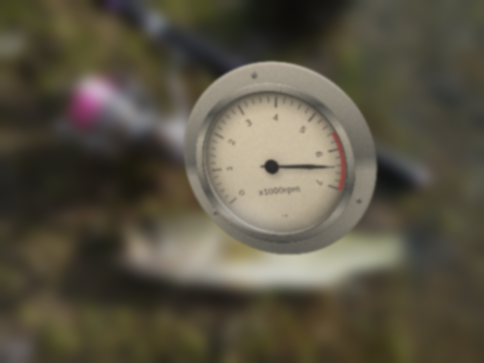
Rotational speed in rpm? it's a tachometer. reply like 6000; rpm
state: 6400; rpm
